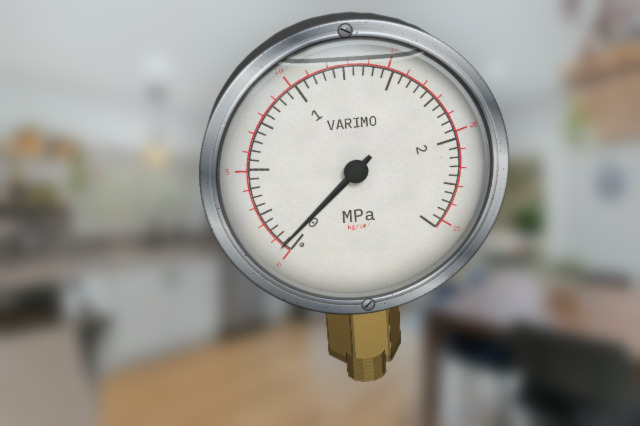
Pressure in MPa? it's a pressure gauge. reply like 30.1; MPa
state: 0.05; MPa
